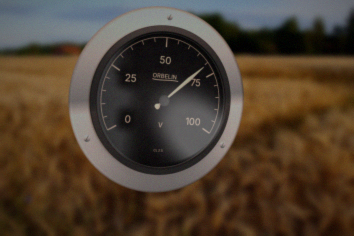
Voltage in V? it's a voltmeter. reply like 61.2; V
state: 70; V
